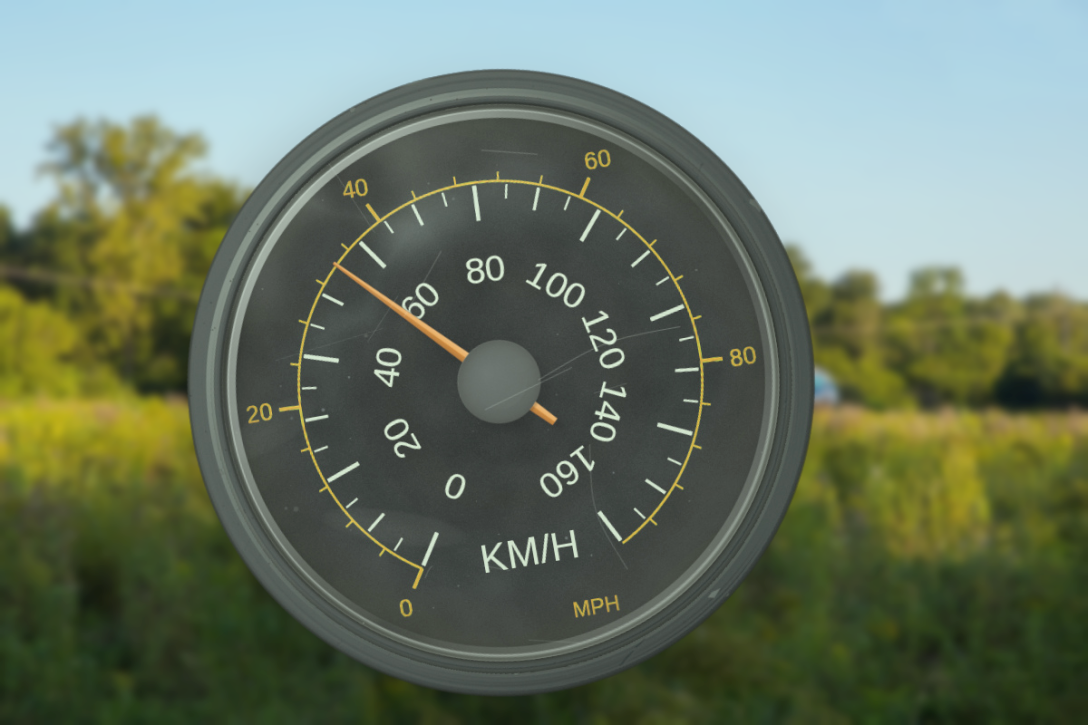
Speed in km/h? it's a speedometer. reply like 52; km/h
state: 55; km/h
